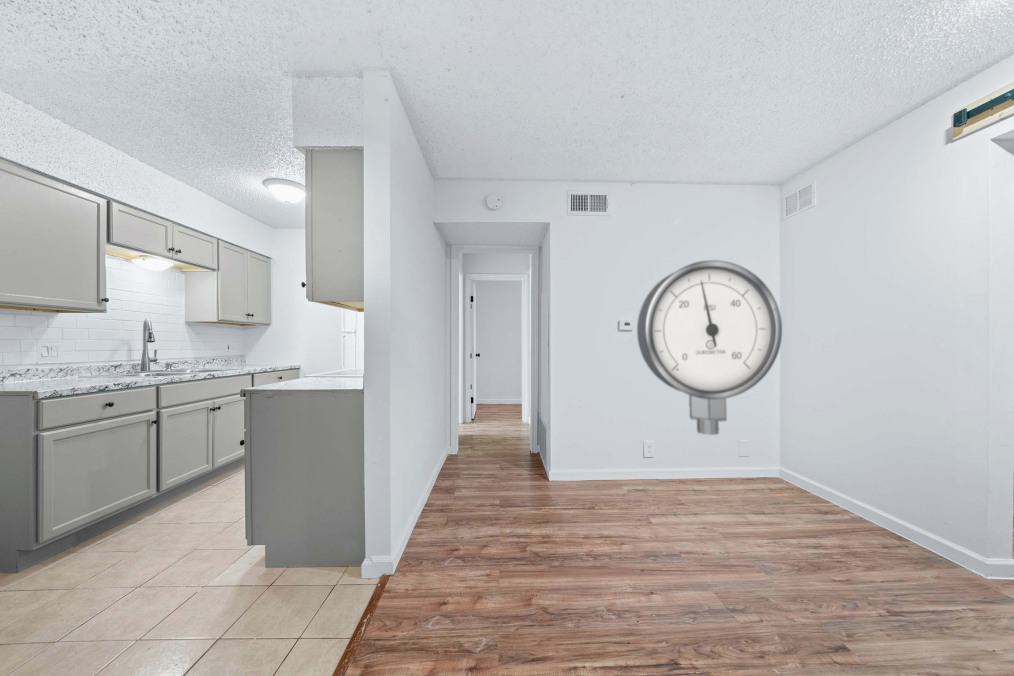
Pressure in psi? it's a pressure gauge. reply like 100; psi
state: 27.5; psi
